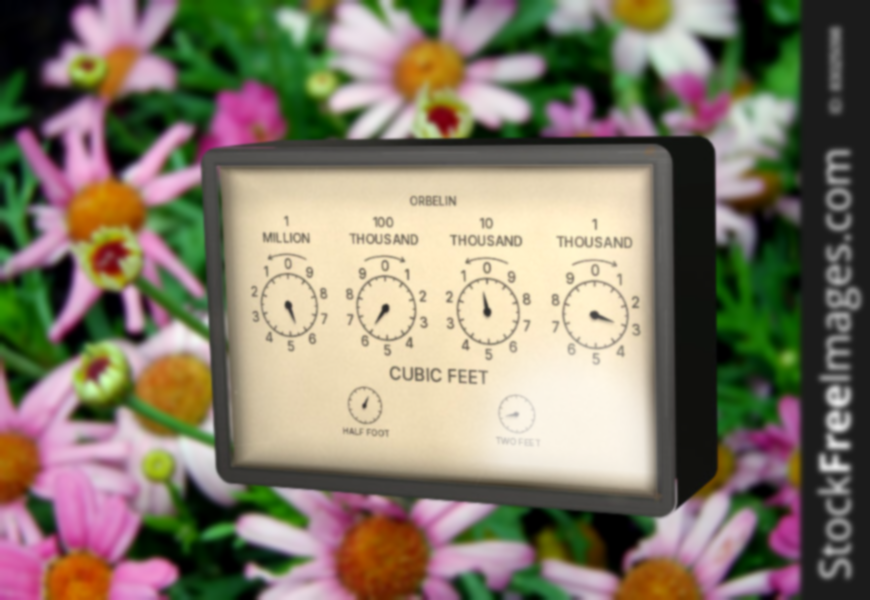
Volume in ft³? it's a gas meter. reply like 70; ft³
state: 560300; ft³
